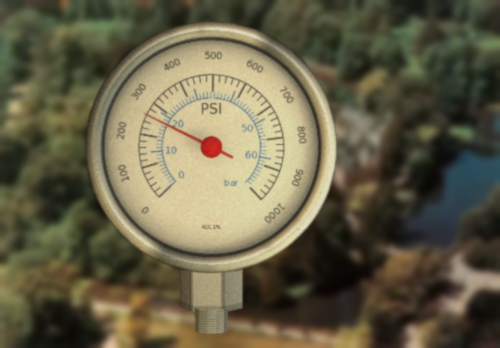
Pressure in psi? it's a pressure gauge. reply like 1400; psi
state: 260; psi
